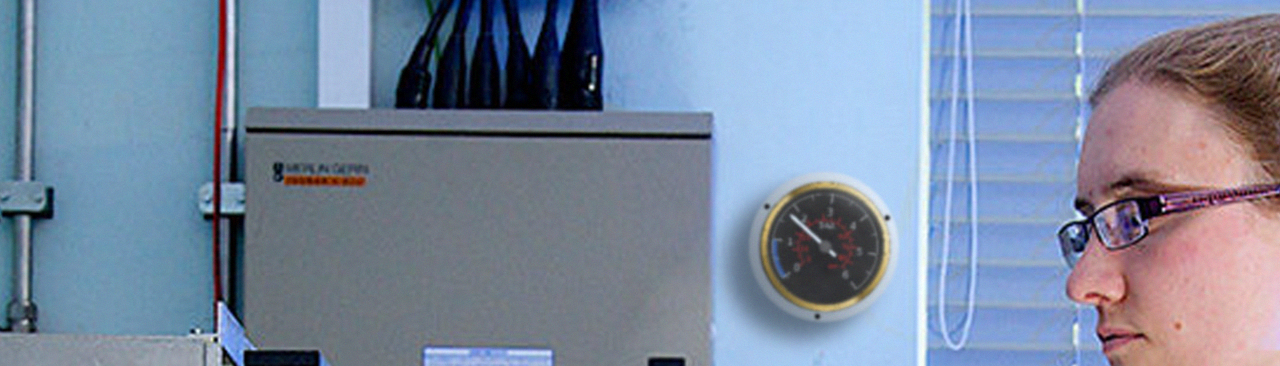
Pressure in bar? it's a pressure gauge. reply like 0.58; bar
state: 1.75; bar
